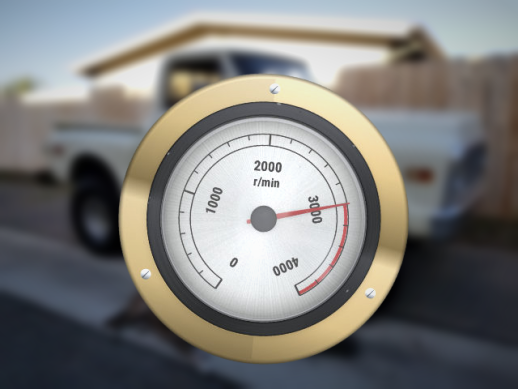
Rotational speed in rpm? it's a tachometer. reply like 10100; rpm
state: 3000; rpm
